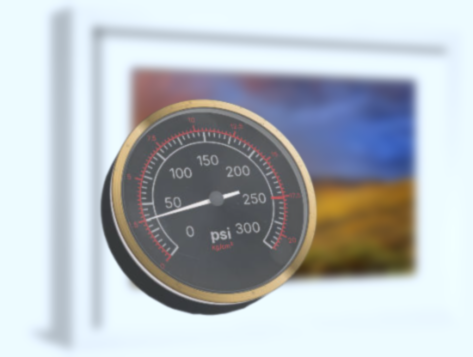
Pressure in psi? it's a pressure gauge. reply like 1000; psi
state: 35; psi
